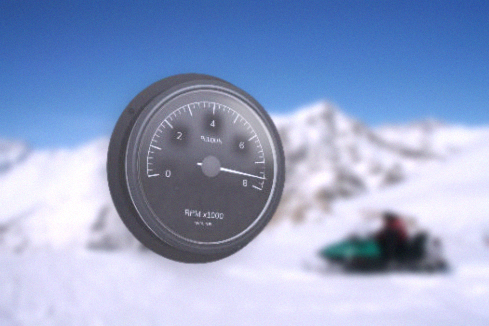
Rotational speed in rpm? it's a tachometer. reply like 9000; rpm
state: 7600; rpm
